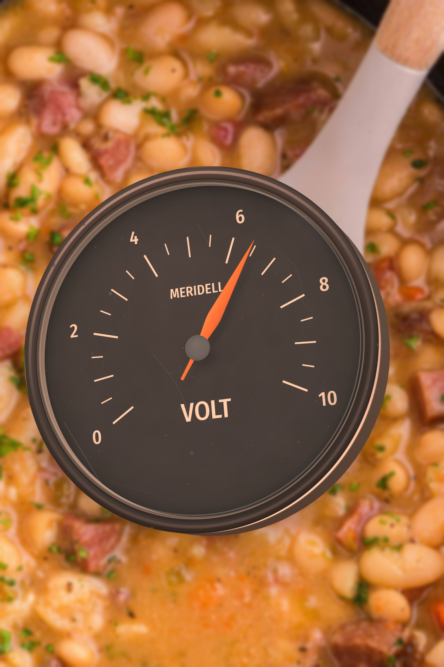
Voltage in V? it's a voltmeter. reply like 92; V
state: 6.5; V
